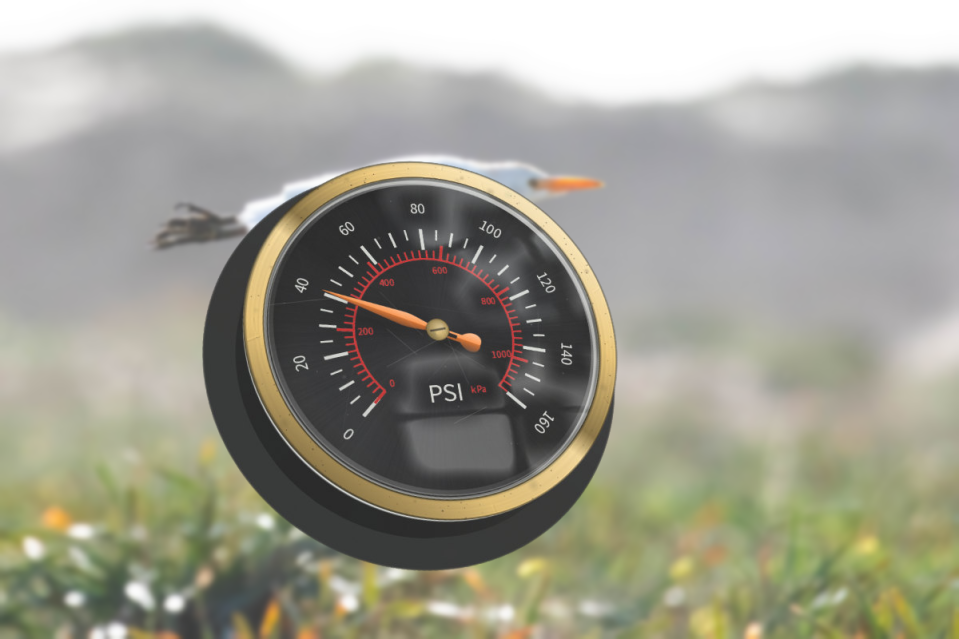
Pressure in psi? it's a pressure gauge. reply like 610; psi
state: 40; psi
